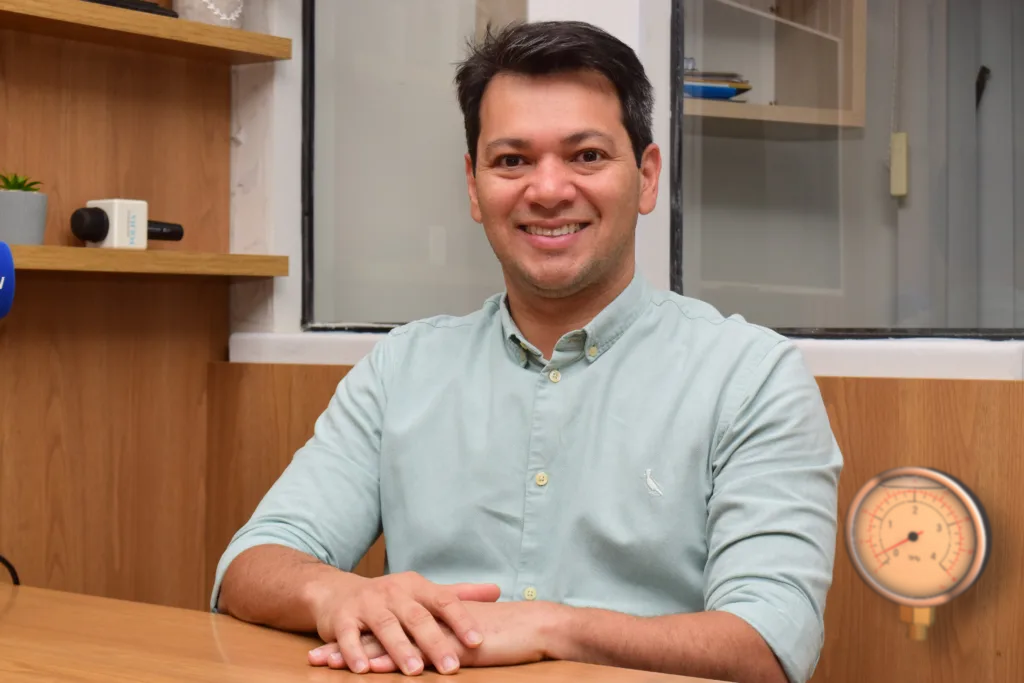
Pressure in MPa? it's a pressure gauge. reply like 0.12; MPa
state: 0.2; MPa
